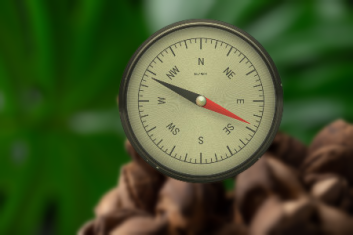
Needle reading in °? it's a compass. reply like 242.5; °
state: 115; °
